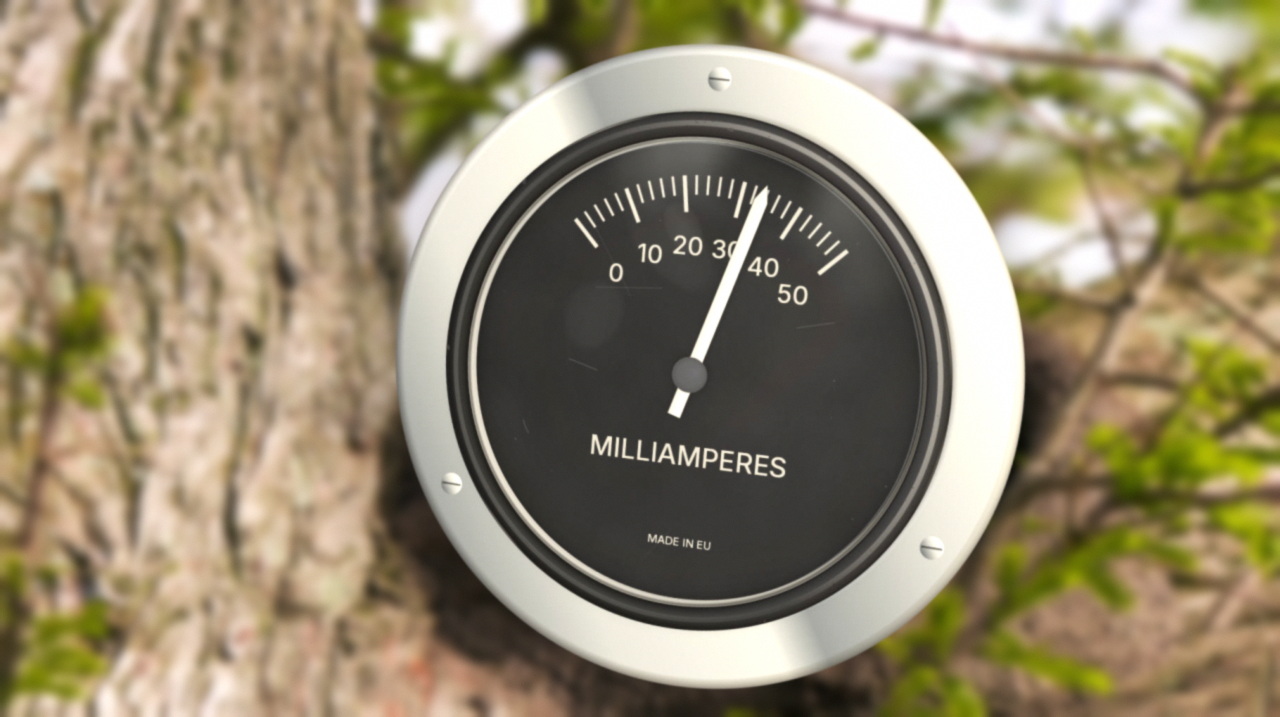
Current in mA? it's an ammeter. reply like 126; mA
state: 34; mA
